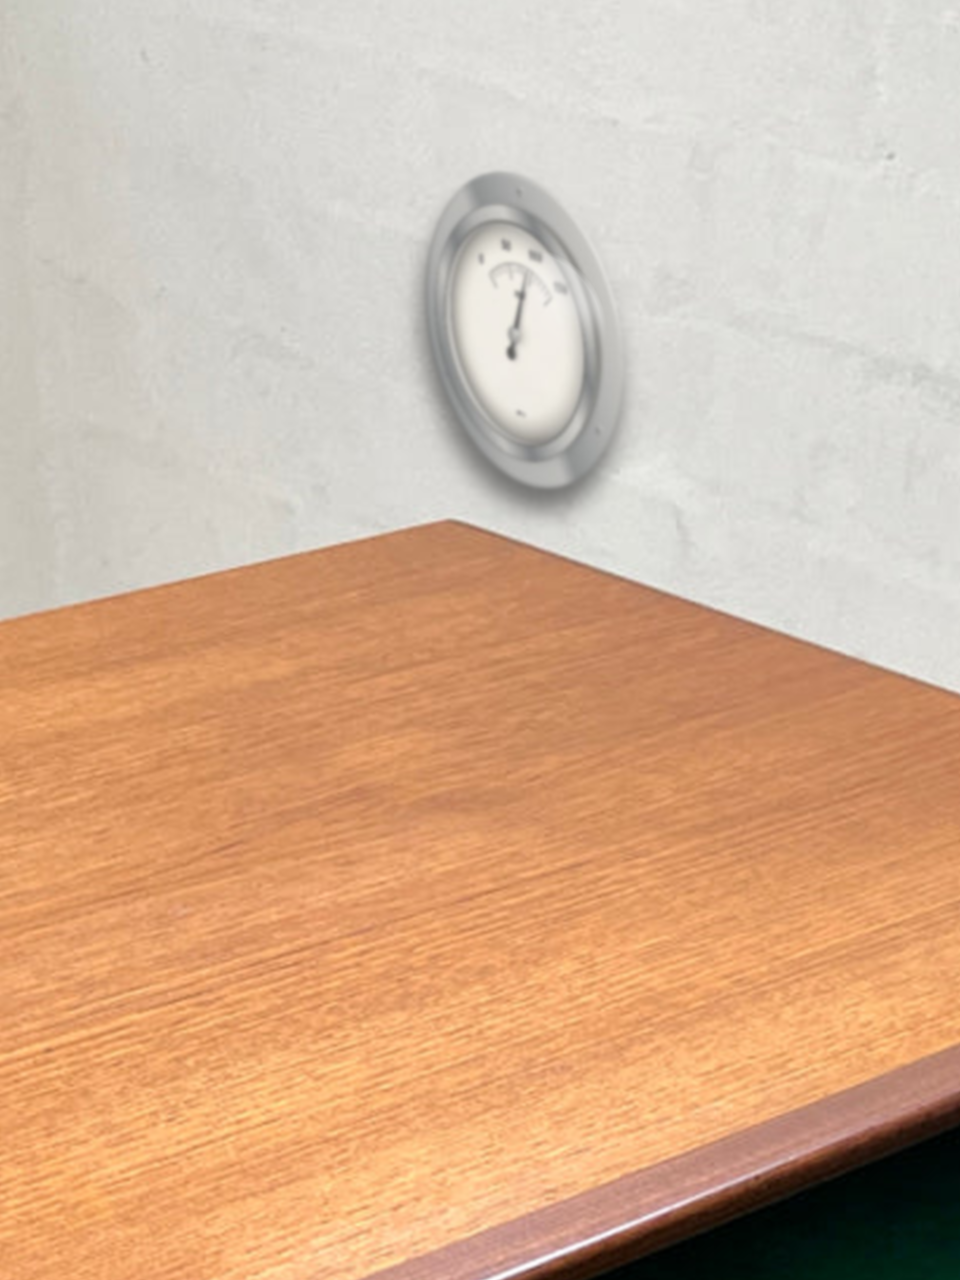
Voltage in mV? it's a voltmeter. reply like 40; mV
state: 100; mV
